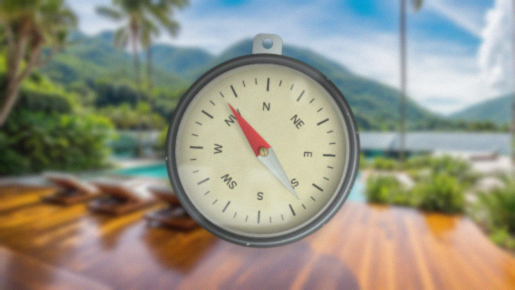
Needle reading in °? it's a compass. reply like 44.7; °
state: 320; °
